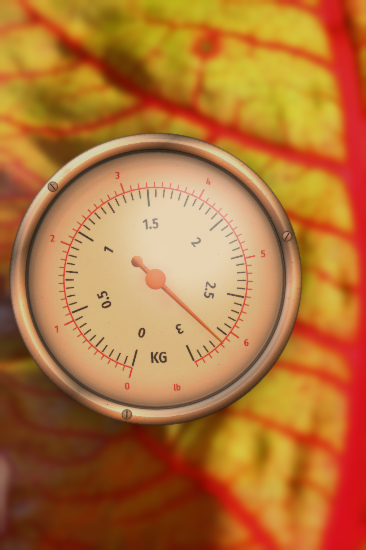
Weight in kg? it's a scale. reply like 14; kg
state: 2.8; kg
